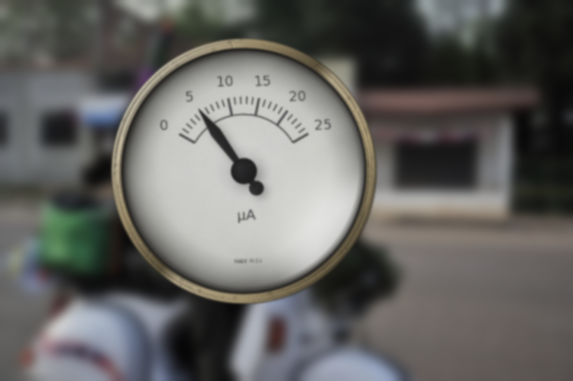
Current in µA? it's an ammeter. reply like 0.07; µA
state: 5; µA
